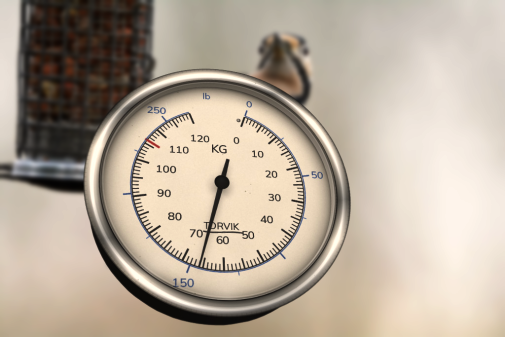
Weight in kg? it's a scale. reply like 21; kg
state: 66; kg
